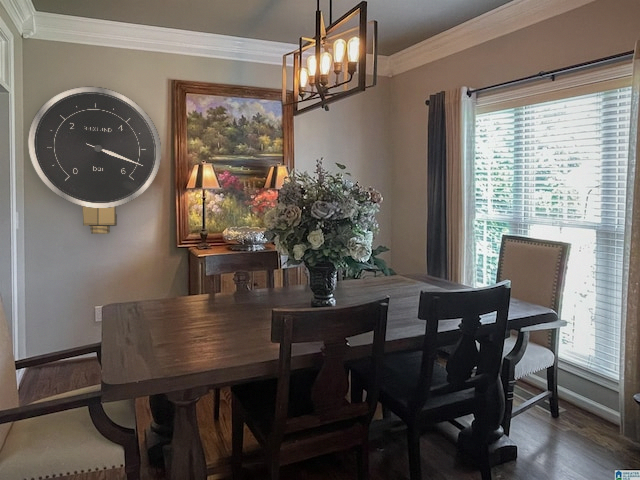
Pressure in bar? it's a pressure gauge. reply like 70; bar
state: 5.5; bar
